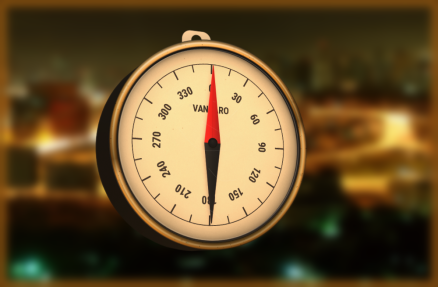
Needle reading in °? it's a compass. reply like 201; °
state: 0; °
